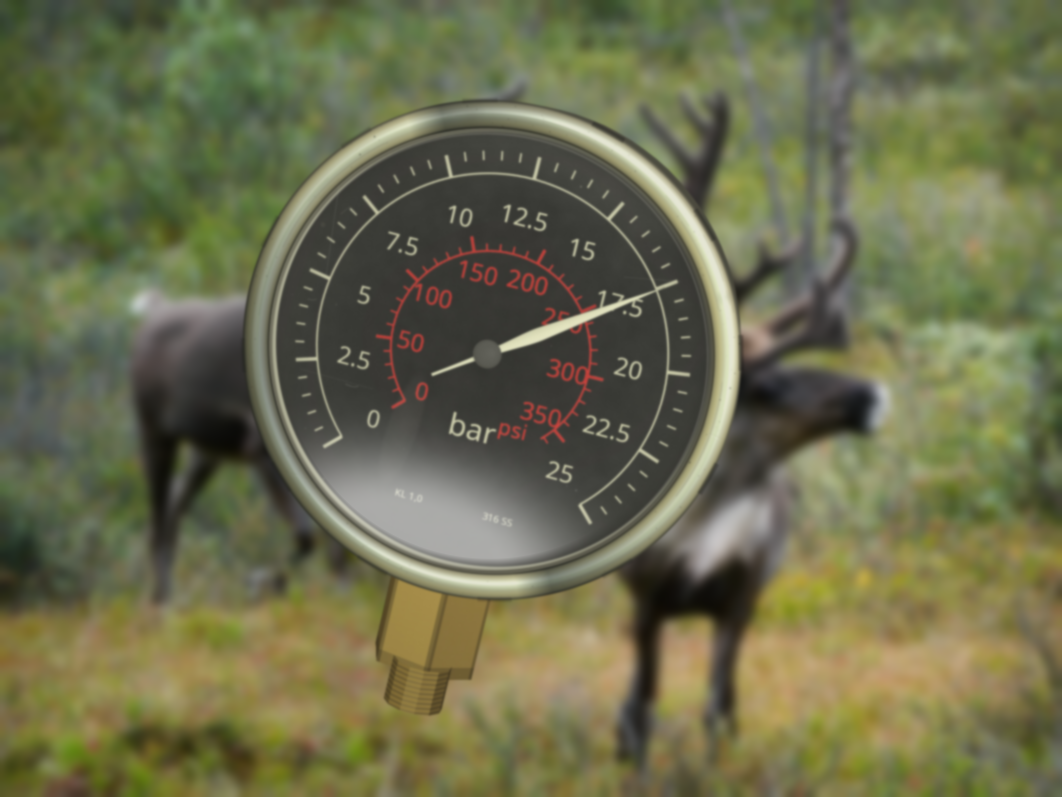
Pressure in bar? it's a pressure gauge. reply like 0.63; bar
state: 17.5; bar
